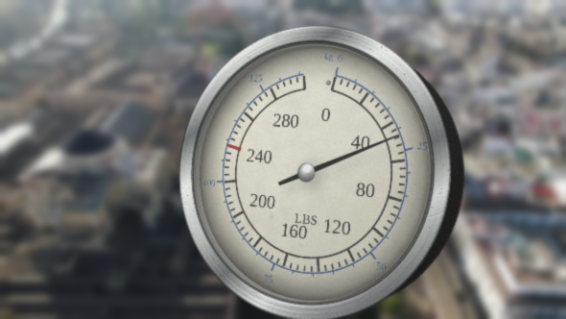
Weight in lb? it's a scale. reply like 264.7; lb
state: 48; lb
